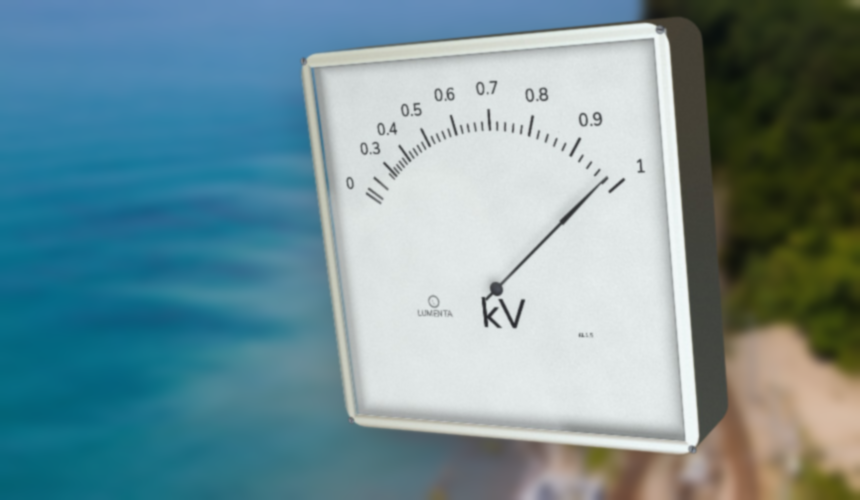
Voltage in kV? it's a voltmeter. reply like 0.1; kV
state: 0.98; kV
